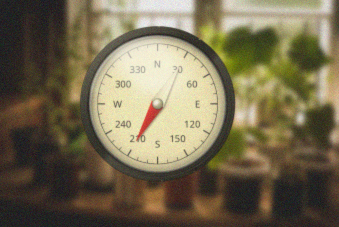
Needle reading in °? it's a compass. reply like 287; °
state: 210; °
